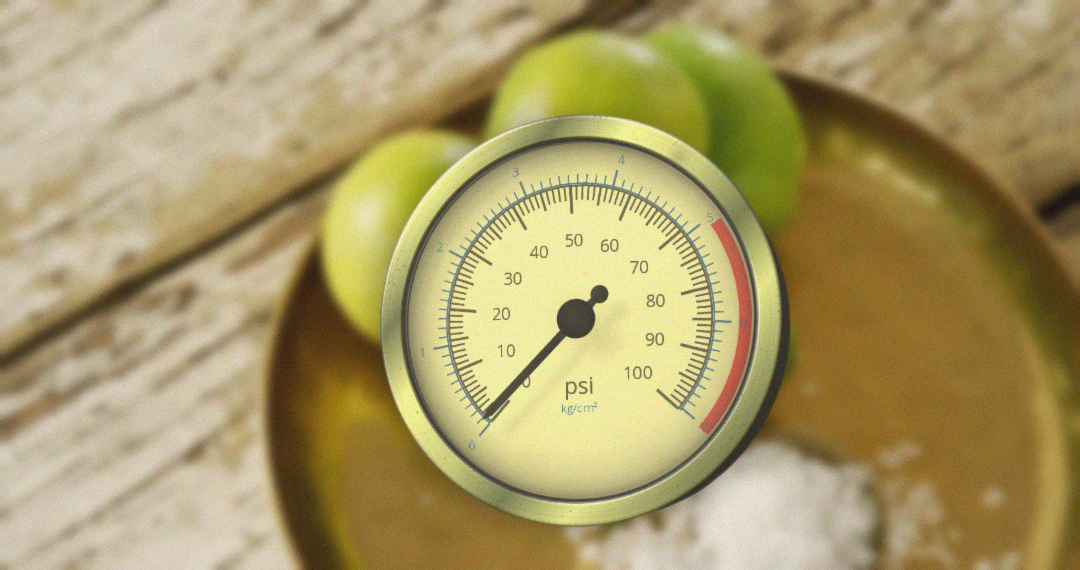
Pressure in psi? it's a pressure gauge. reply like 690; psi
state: 1; psi
